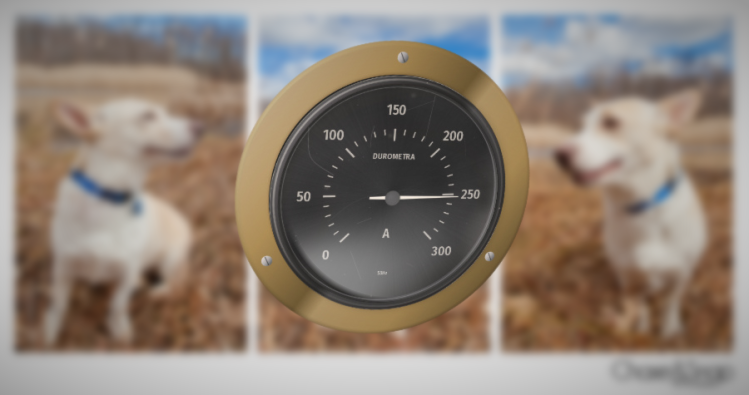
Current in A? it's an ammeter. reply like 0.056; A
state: 250; A
